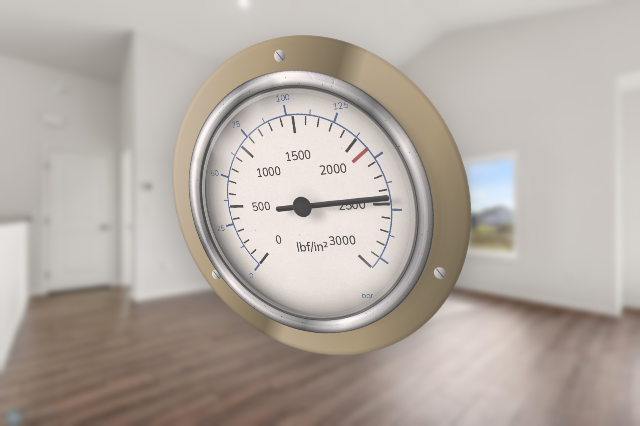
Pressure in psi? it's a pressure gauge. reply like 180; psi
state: 2450; psi
